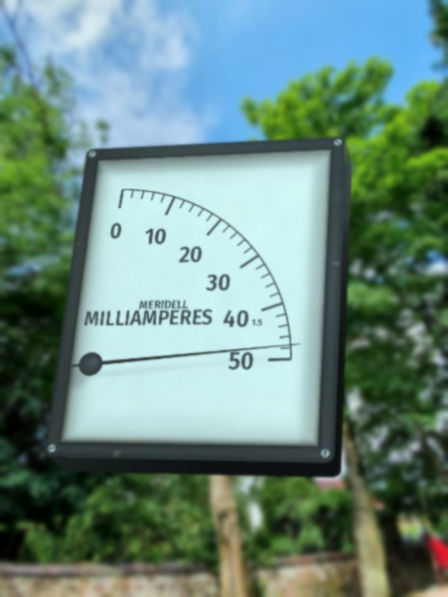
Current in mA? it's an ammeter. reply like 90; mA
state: 48; mA
